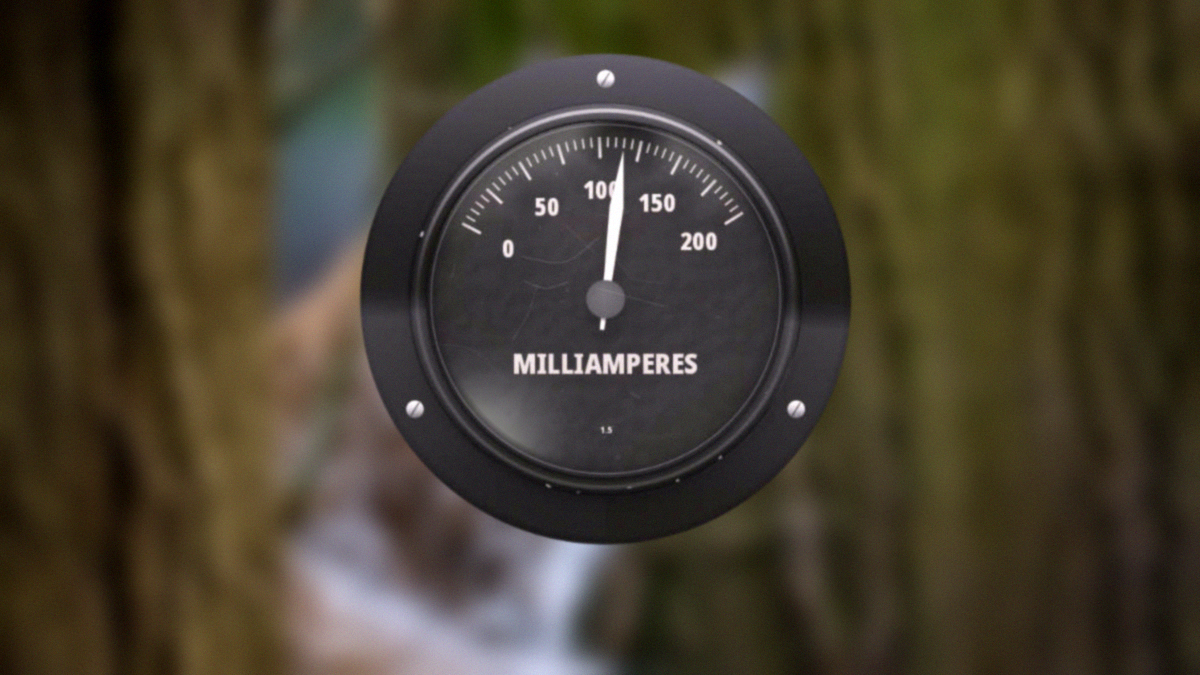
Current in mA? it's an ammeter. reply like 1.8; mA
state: 115; mA
